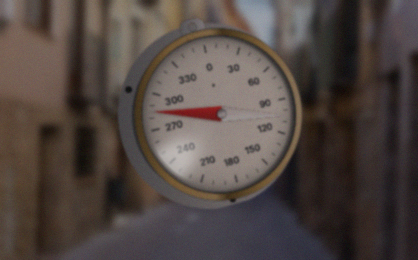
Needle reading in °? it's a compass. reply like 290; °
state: 285; °
